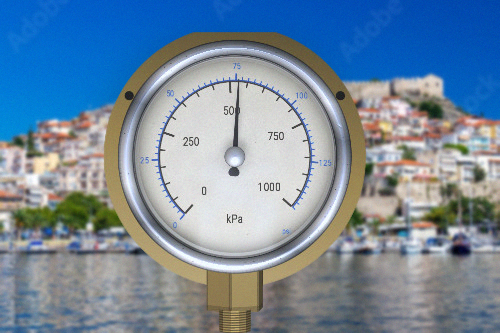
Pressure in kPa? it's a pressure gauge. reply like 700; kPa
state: 525; kPa
